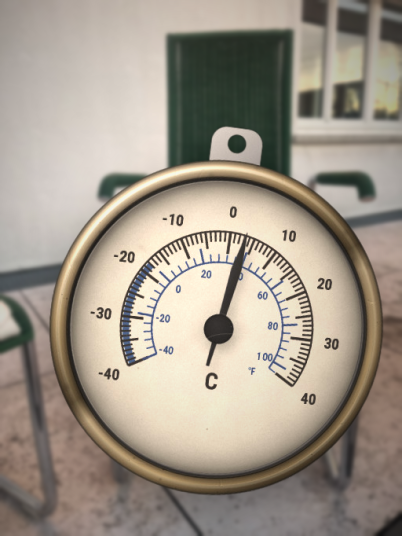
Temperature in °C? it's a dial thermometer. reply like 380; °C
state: 3; °C
